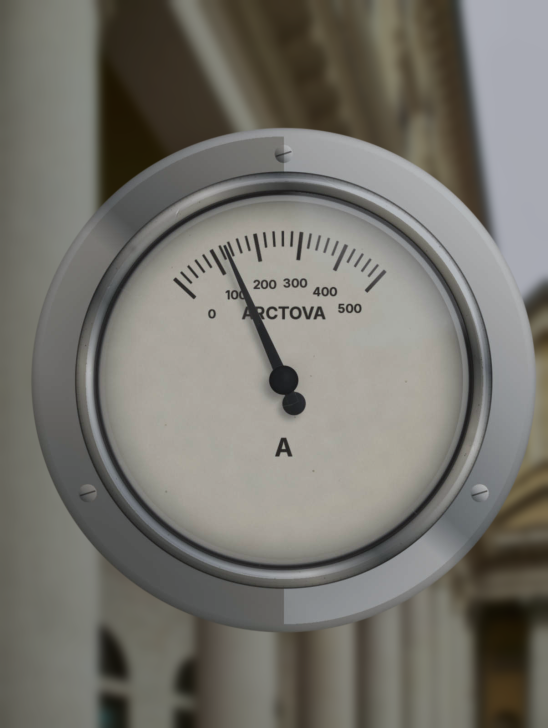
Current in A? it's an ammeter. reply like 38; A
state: 130; A
